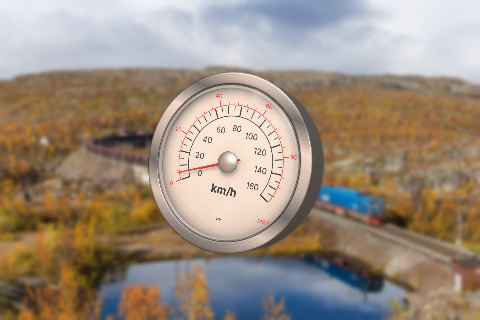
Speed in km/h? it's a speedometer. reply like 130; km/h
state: 5; km/h
